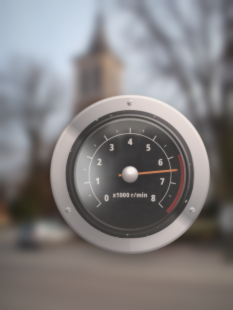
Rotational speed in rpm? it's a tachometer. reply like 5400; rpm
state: 6500; rpm
